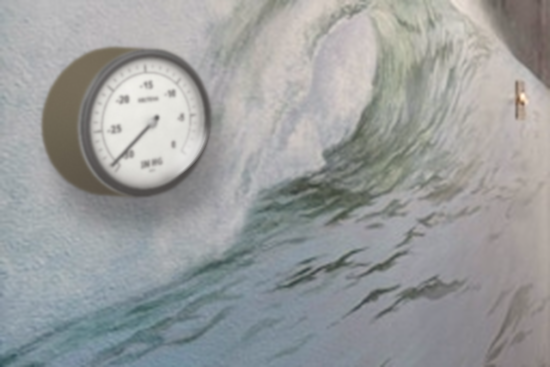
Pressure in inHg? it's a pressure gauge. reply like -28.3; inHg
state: -29; inHg
